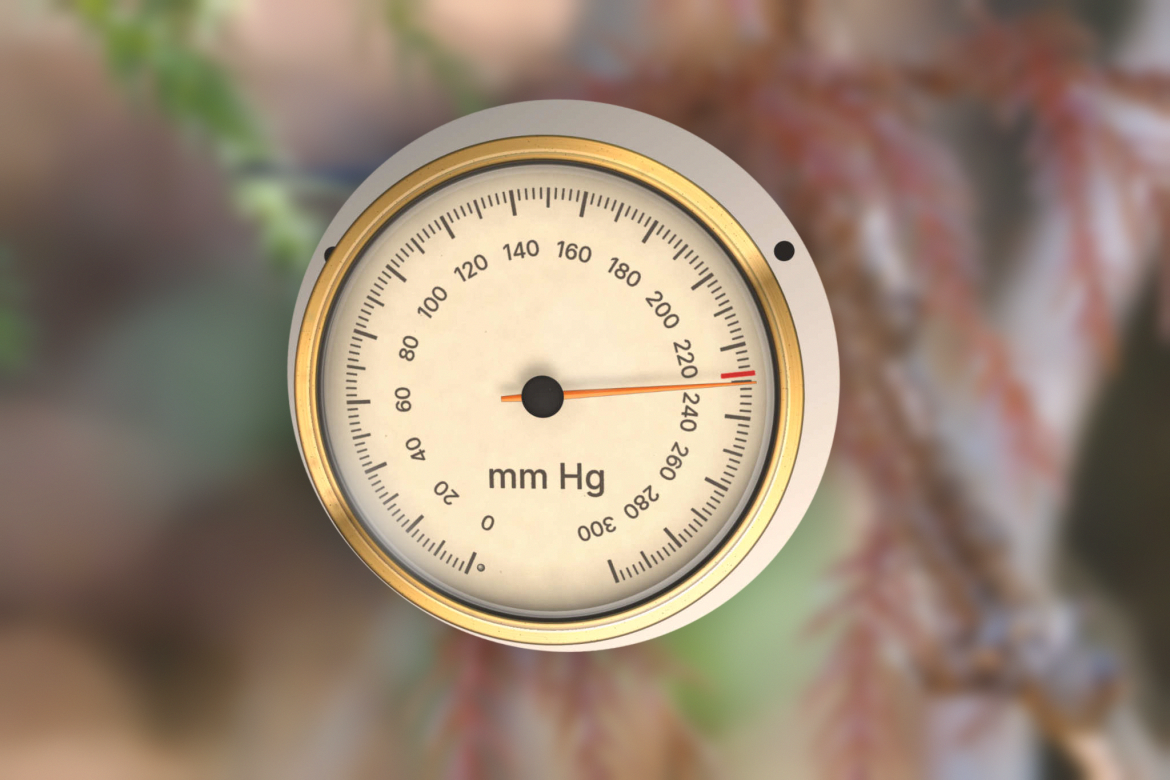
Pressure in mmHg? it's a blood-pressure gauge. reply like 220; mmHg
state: 230; mmHg
